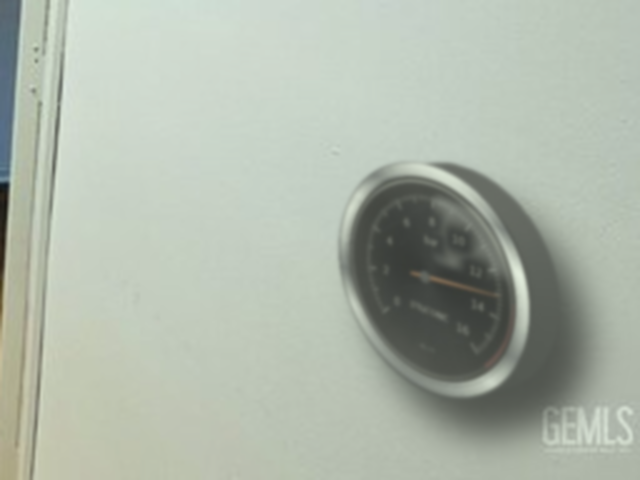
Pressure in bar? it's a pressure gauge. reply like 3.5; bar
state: 13; bar
